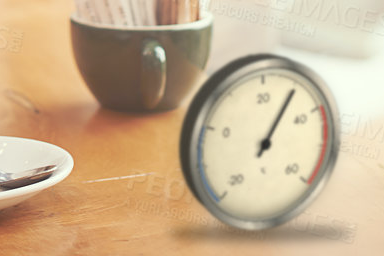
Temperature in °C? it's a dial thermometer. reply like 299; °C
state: 30; °C
